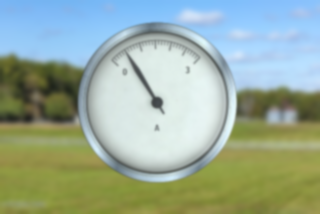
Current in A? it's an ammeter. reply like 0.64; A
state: 0.5; A
